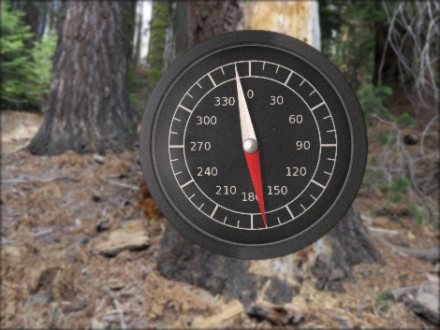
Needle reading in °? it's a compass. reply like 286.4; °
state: 170; °
